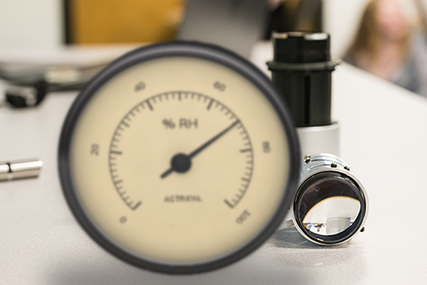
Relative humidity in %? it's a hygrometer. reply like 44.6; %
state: 70; %
